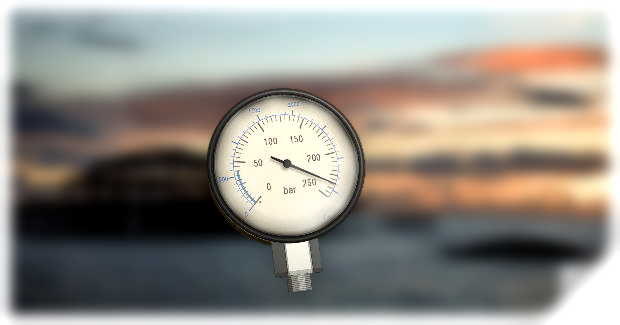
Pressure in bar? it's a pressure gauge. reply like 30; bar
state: 235; bar
